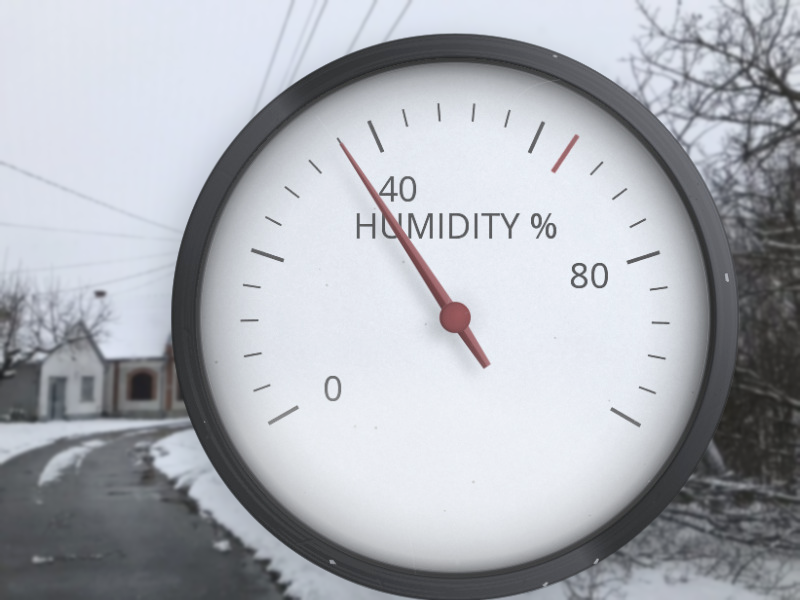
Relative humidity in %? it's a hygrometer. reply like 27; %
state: 36; %
